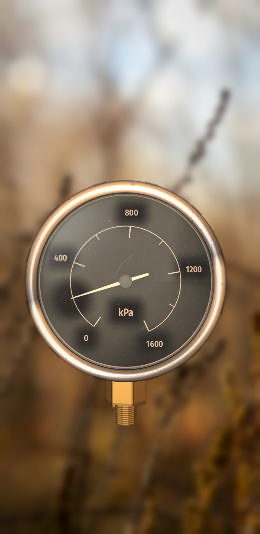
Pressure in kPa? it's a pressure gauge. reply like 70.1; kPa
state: 200; kPa
